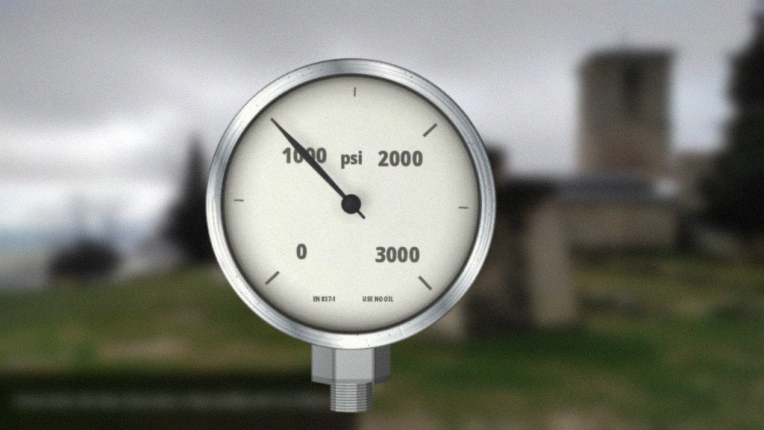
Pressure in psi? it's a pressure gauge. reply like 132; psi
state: 1000; psi
